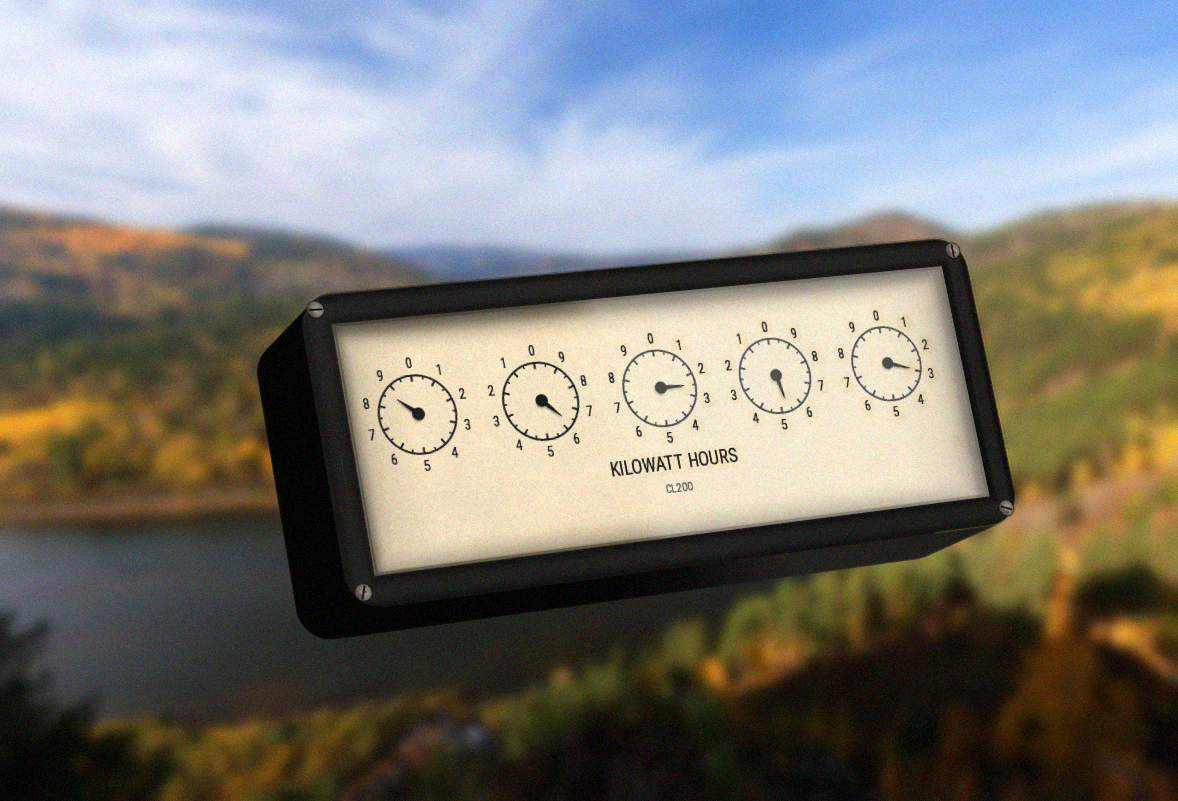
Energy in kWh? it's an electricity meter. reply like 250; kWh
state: 86253; kWh
